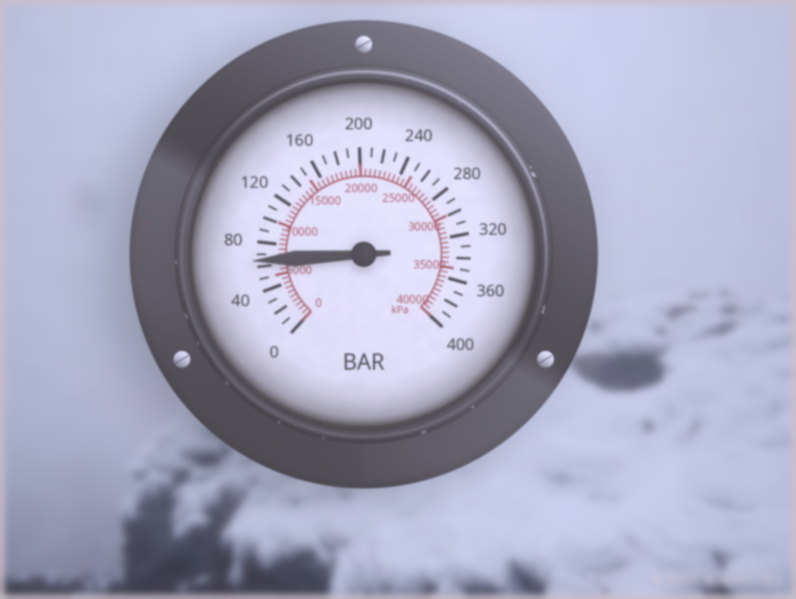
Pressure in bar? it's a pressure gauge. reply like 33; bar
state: 65; bar
